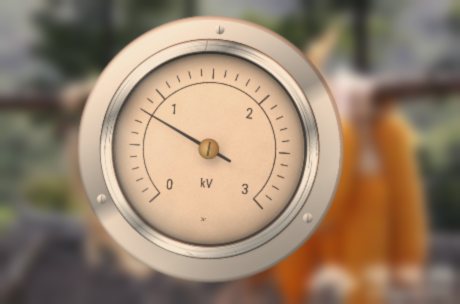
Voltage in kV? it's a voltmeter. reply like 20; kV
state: 0.8; kV
